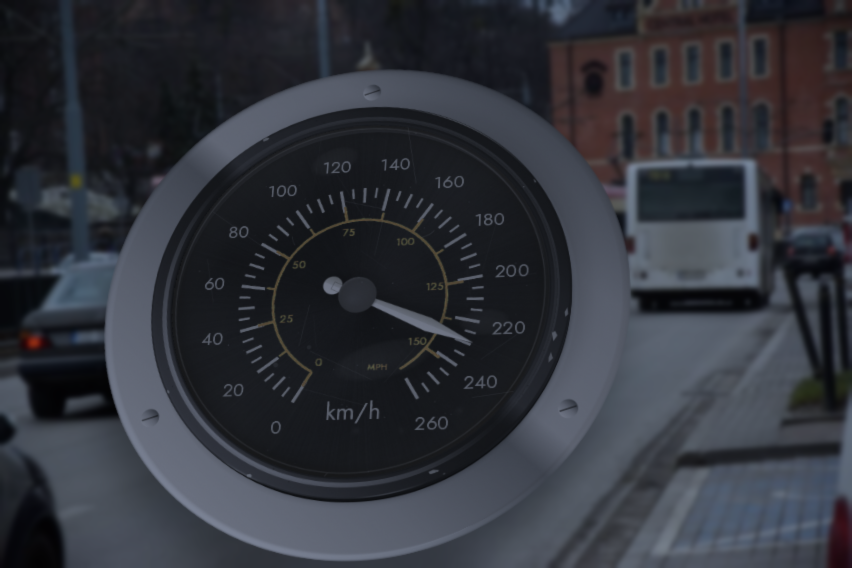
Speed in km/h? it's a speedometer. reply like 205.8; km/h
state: 230; km/h
